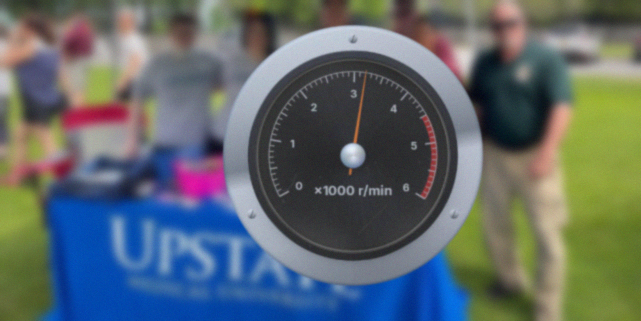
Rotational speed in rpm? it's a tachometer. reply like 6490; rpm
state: 3200; rpm
